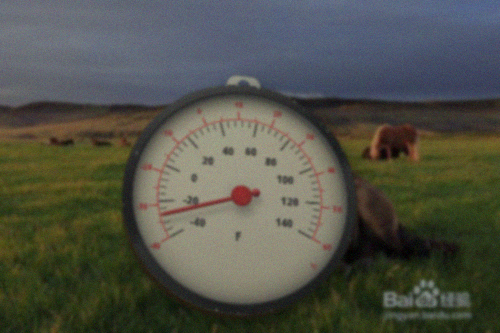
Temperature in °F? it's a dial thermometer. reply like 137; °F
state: -28; °F
